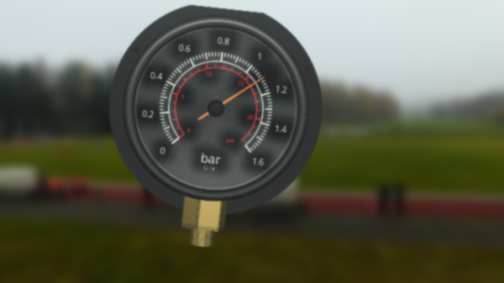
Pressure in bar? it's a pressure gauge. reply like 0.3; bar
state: 1.1; bar
